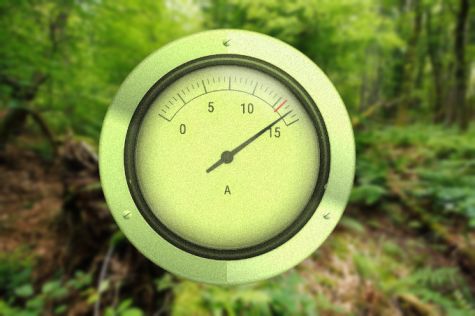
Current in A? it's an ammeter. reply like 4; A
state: 14; A
